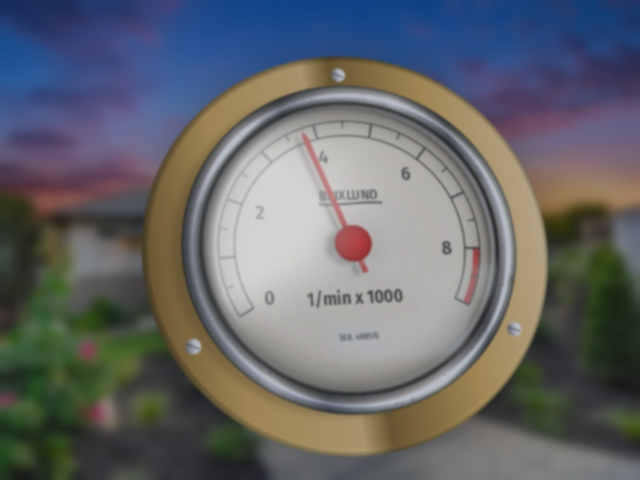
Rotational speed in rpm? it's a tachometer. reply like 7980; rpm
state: 3750; rpm
